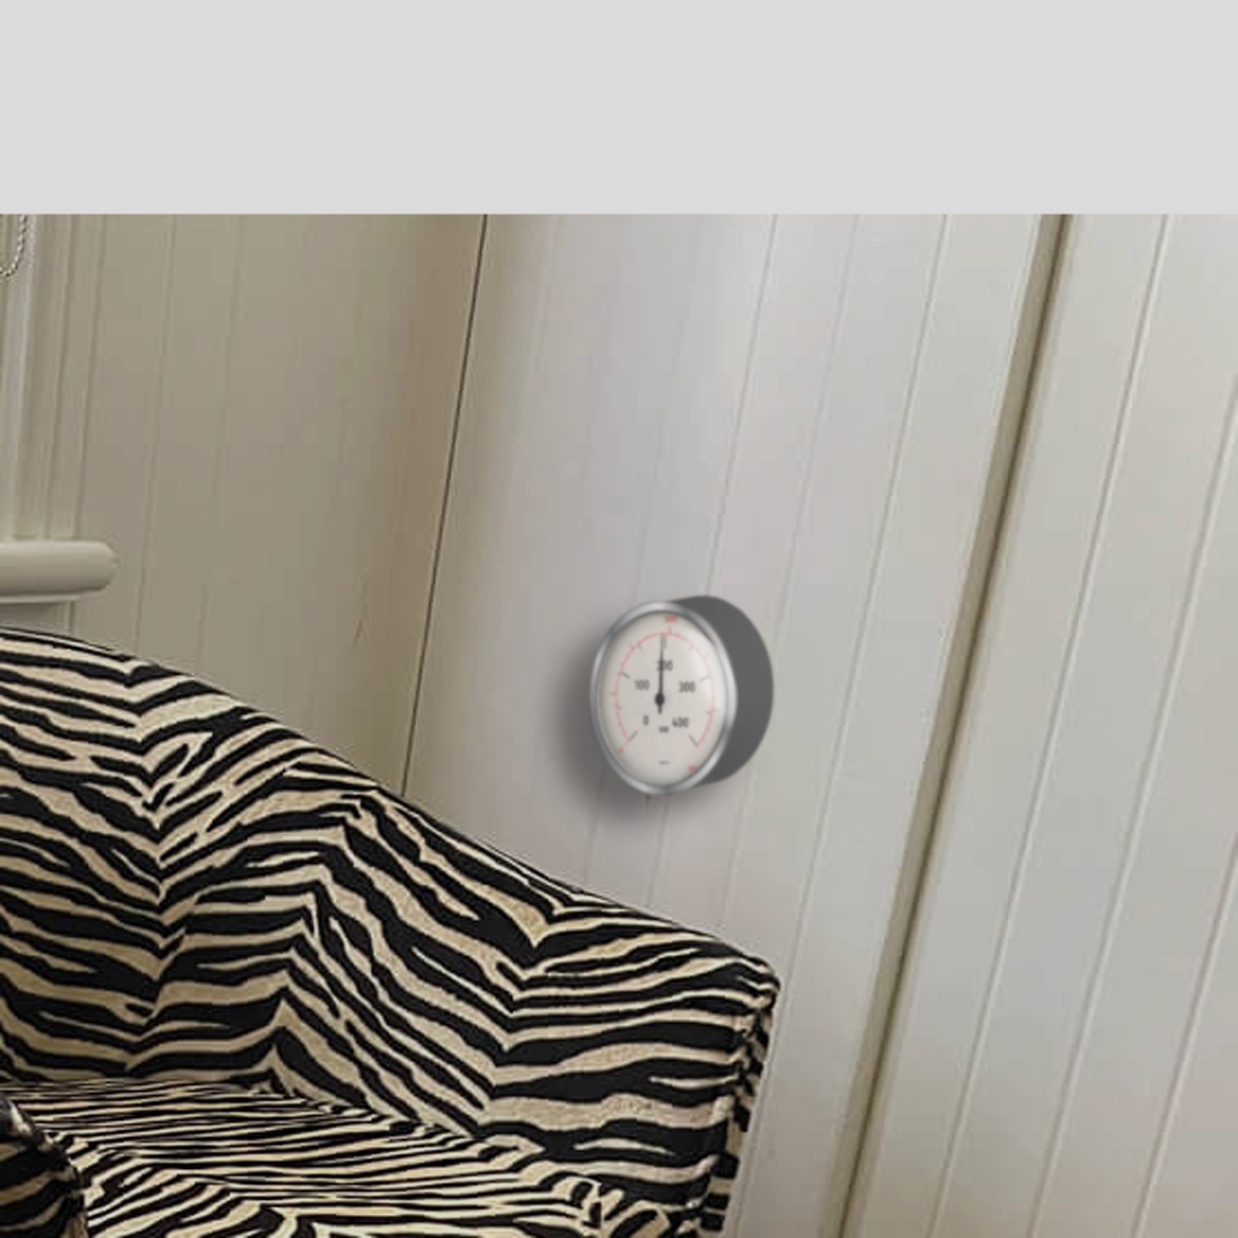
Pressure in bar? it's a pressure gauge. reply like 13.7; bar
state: 200; bar
